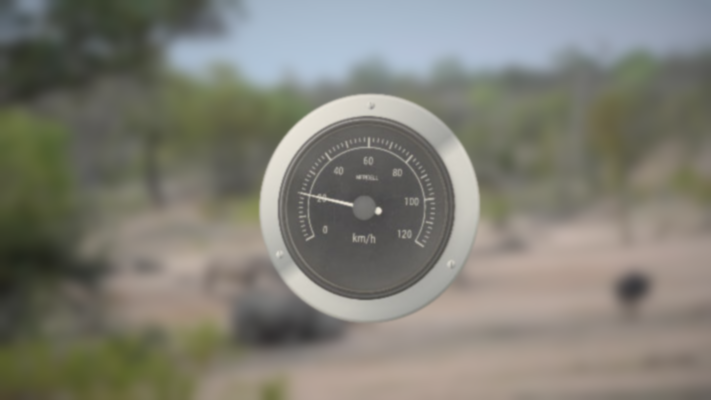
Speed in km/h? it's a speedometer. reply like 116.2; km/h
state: 20; km/h
